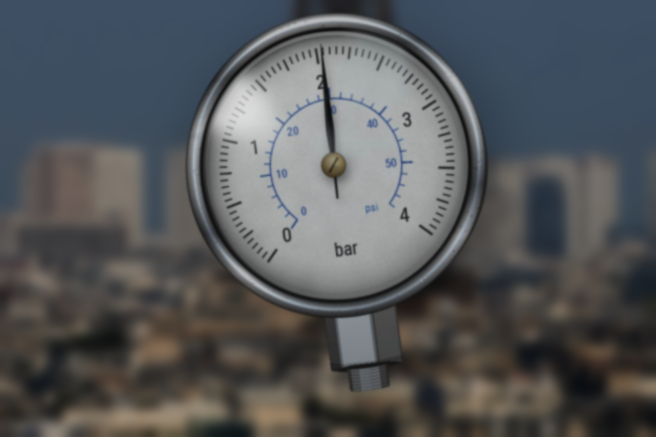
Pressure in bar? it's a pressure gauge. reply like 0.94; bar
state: 2.05; bar
